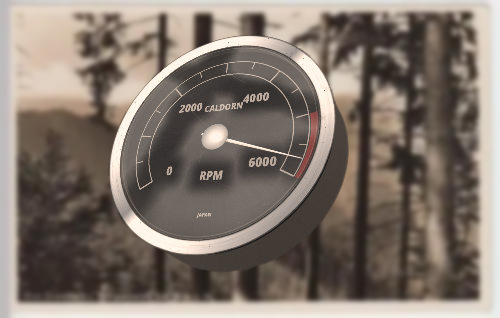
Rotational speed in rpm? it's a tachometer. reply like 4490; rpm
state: 5750; rpm
